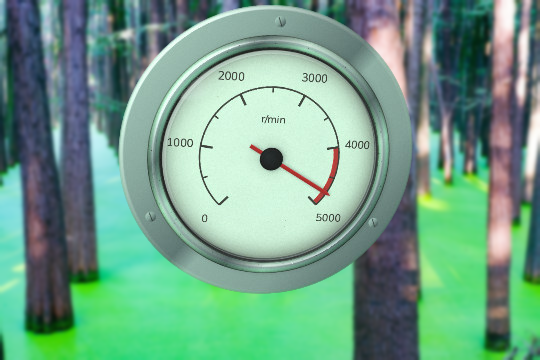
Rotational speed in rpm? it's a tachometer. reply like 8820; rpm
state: 4750; rpm
